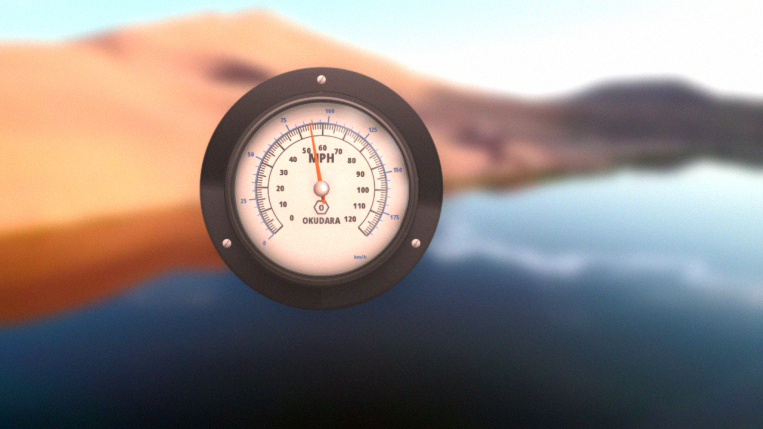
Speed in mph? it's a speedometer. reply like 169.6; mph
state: 55; mph
